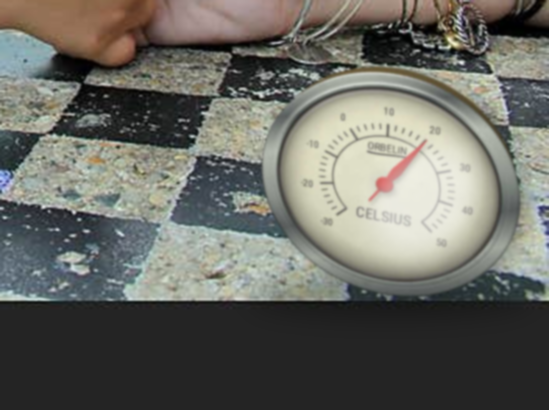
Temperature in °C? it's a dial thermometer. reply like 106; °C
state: 20; °C
